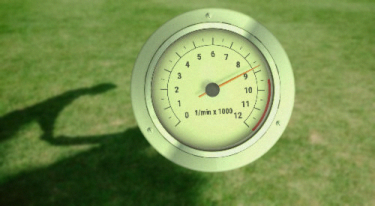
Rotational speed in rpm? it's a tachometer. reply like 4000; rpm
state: 8750; rpm
